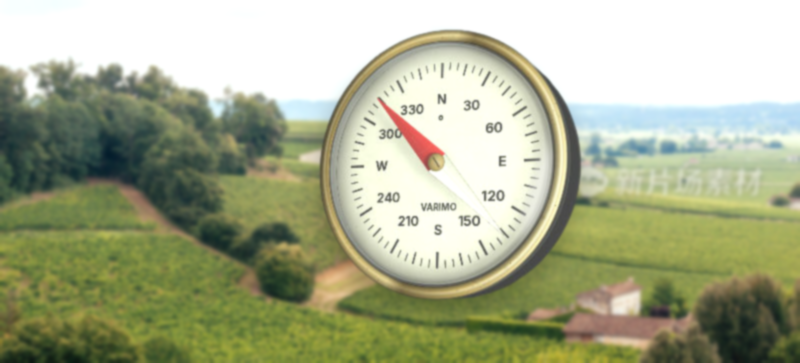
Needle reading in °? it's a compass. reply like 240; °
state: 315; °
